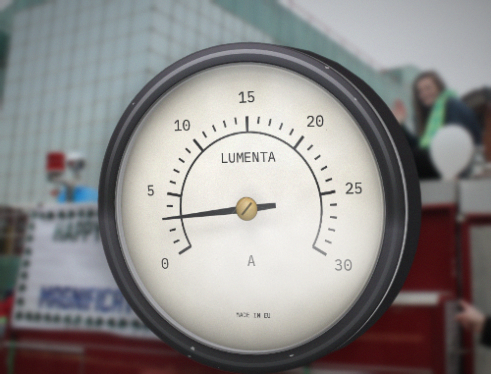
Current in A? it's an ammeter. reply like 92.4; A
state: 3; A
